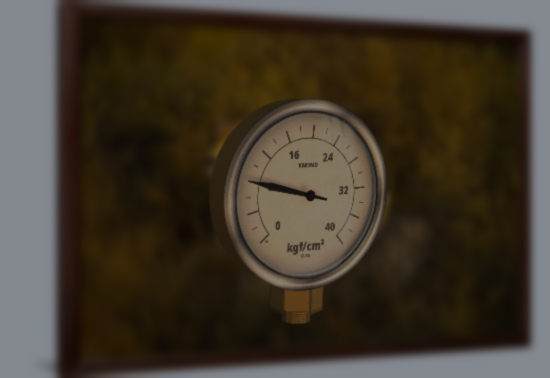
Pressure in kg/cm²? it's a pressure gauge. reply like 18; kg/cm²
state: 8; kg/cm²
